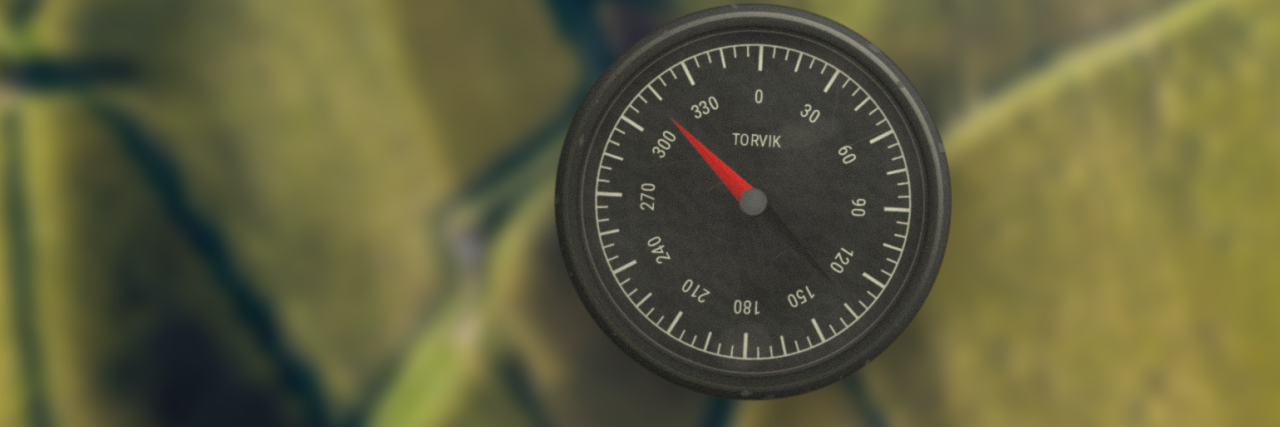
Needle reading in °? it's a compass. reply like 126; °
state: 312.5; °
